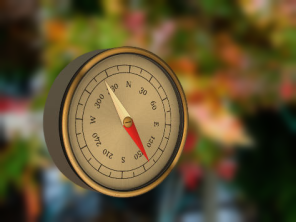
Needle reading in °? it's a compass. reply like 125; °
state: 142.5; °
